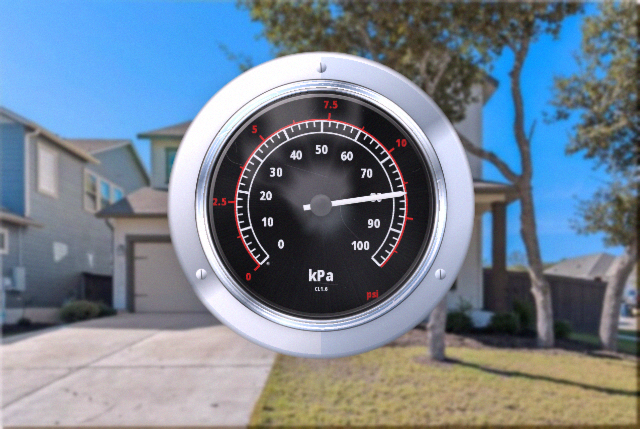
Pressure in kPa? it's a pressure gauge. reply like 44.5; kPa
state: 80; kPa
